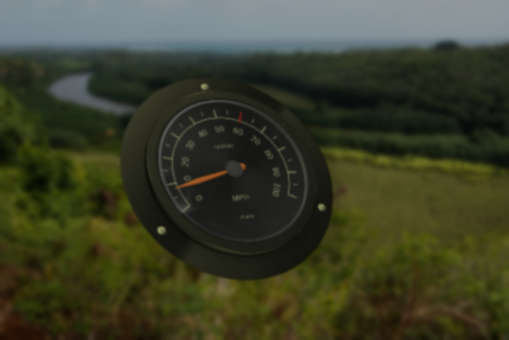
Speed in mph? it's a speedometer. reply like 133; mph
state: 7.5; mph
